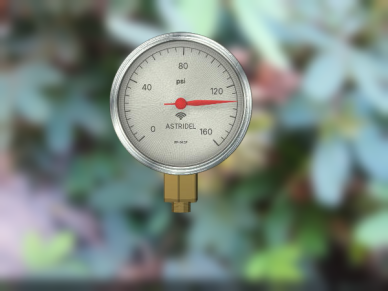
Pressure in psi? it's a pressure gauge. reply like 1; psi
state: 130; psi
